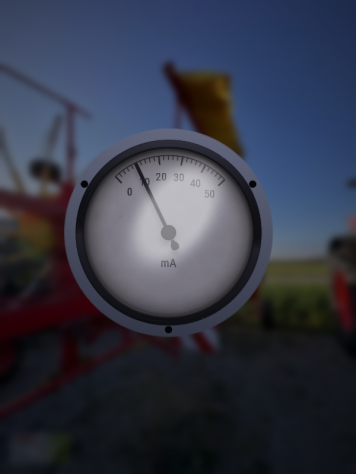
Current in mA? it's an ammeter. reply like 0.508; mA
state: 10; mA
